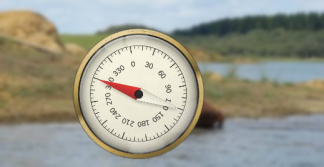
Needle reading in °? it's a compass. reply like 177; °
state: 300; °
